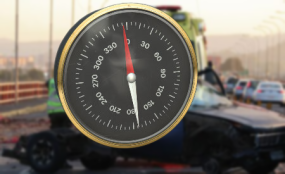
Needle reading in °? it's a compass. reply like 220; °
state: 355; °
